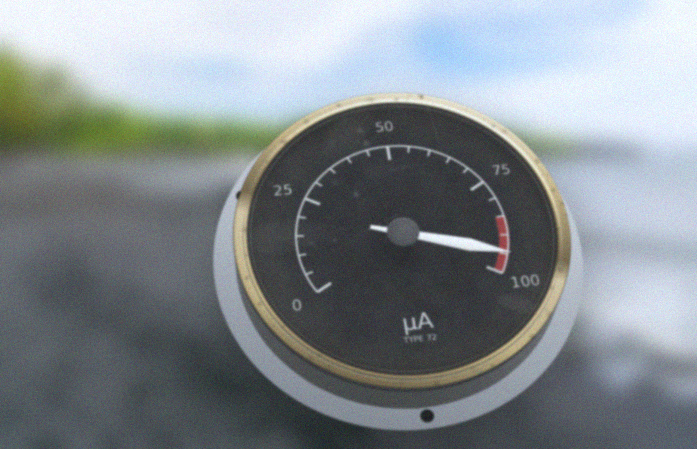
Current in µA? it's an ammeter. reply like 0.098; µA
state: 95; µA
